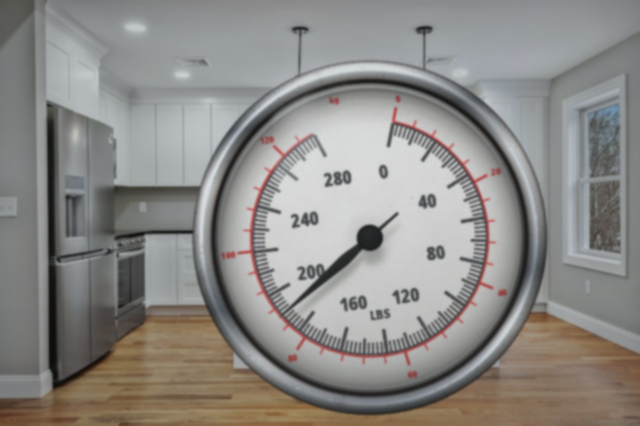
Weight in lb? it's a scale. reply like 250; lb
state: 190; lb
